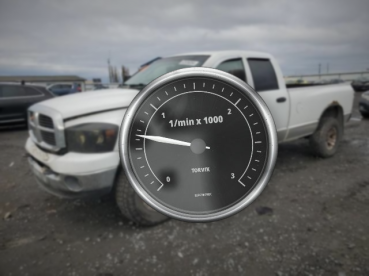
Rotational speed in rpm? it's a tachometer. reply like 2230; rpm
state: 650; rpm
